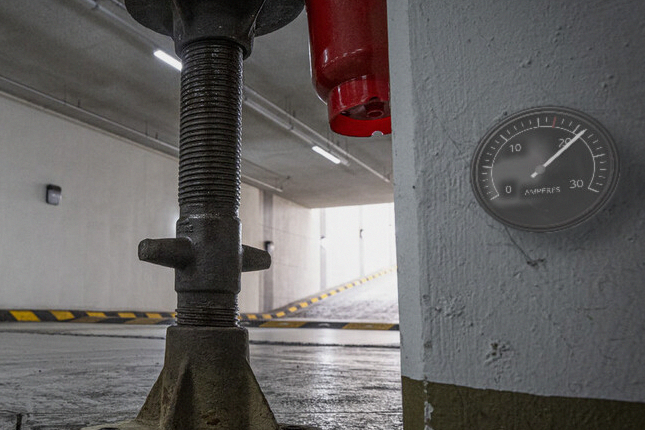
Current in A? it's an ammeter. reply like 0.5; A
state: 21; A
